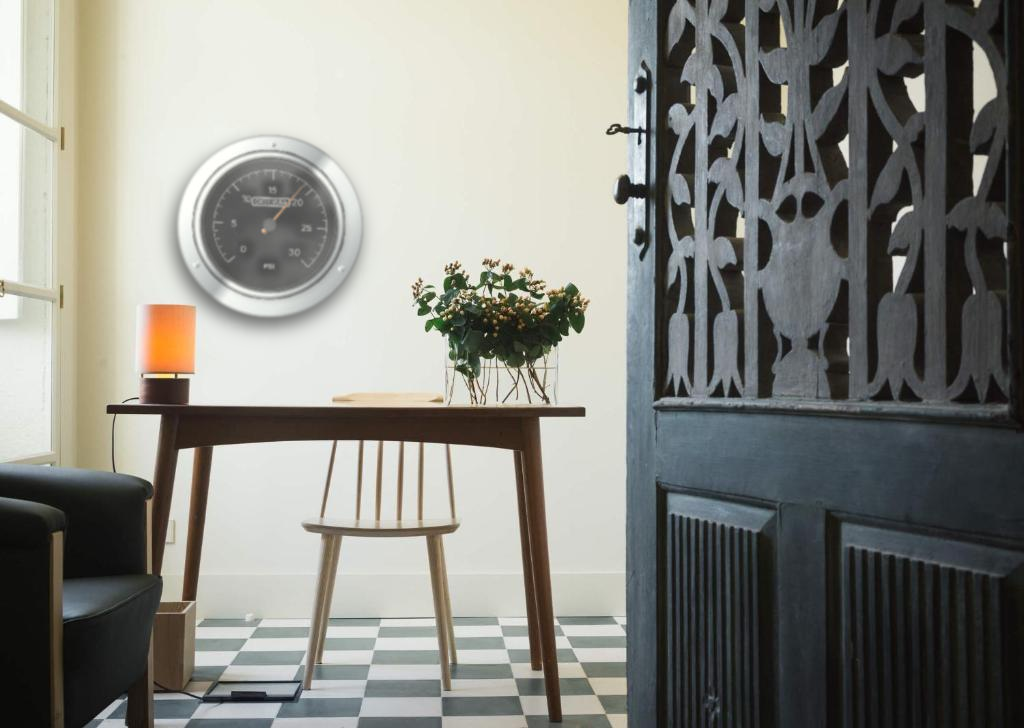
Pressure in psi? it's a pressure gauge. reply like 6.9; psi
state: 19; psi
